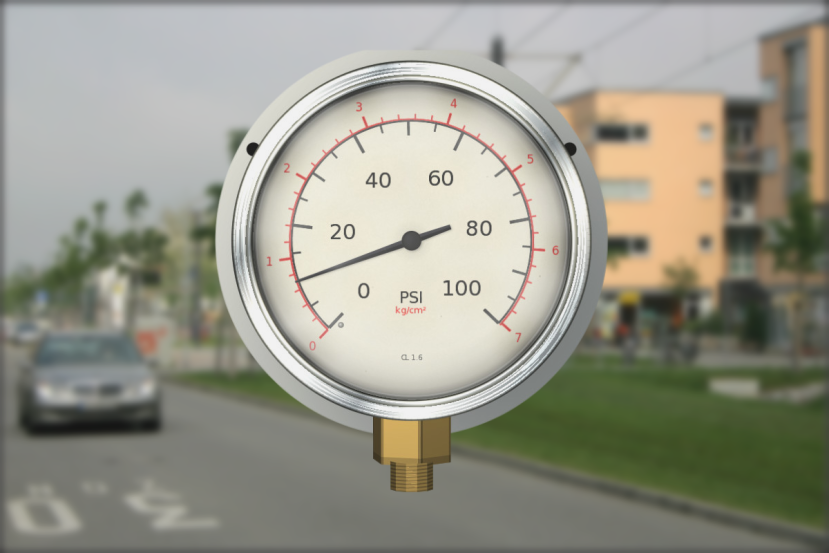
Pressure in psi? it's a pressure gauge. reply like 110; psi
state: 10; psi
